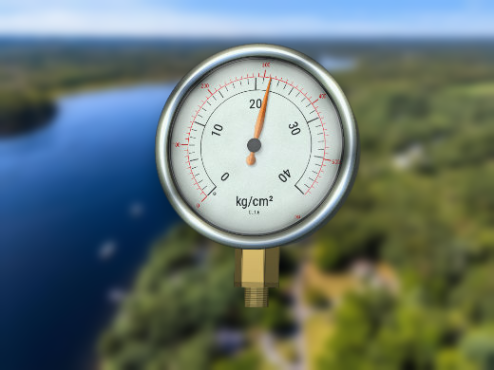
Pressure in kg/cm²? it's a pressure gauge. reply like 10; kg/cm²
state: 22; kg/cm²
